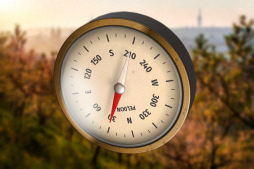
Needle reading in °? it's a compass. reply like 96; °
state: 30; °
